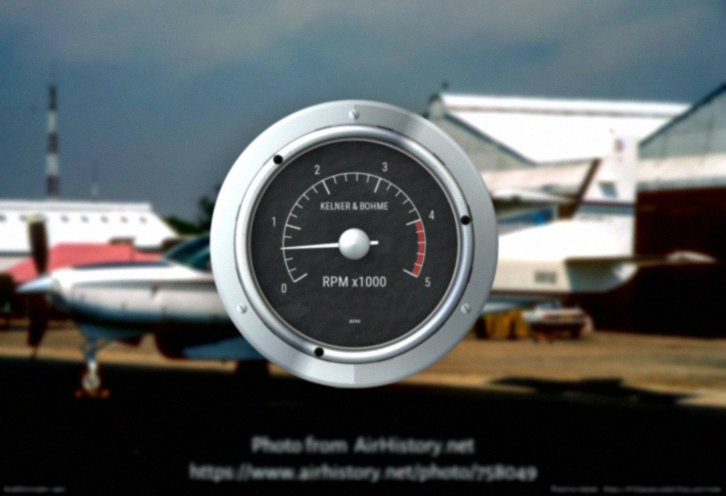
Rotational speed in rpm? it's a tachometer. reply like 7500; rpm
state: 600; rpm
